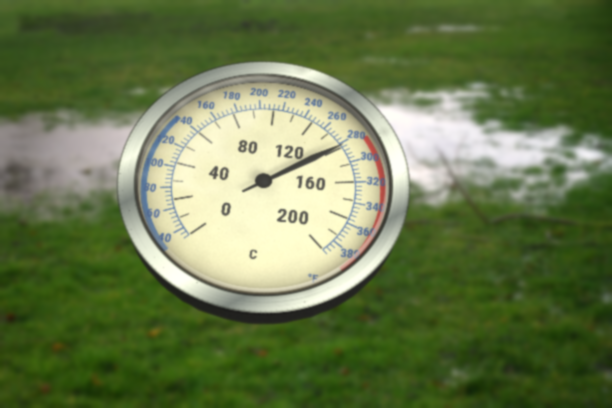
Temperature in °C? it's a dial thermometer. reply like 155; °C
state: 140; °C
